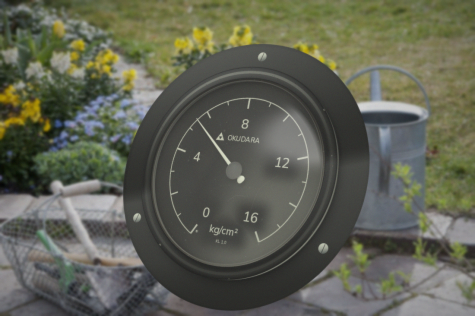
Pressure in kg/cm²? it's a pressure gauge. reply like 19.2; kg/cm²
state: 5.5; kg/cm²
